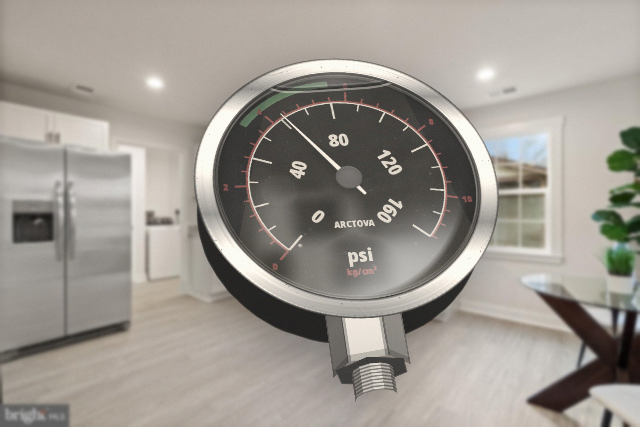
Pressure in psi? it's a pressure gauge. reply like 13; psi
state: 60; psi
